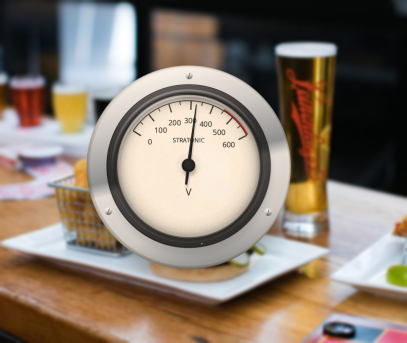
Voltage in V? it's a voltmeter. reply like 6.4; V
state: 325; V
